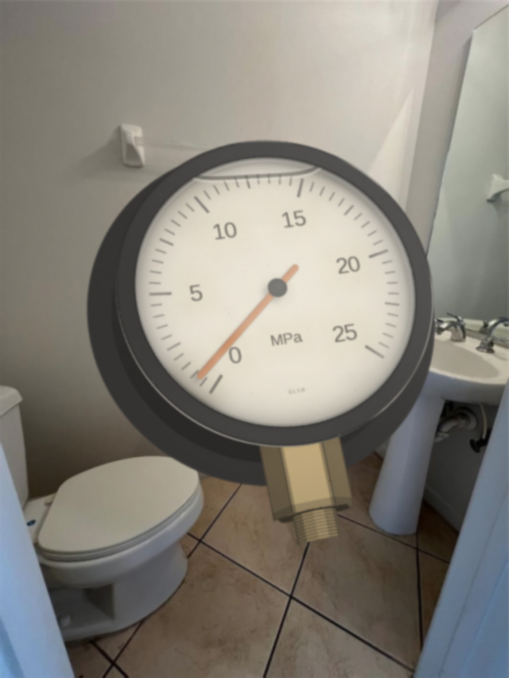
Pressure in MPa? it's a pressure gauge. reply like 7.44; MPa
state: 0.75; MPa
